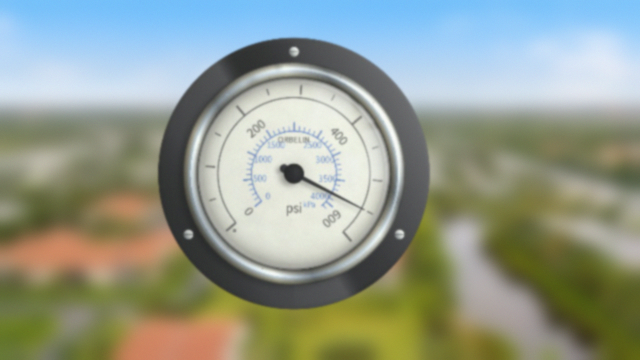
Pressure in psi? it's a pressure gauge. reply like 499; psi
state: 550; psi
